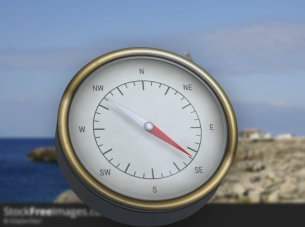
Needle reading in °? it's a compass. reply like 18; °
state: 130; °
